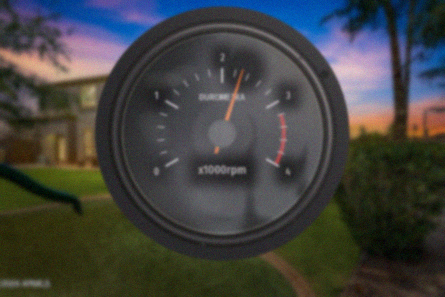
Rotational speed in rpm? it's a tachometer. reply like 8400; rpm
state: 2300; rpm
